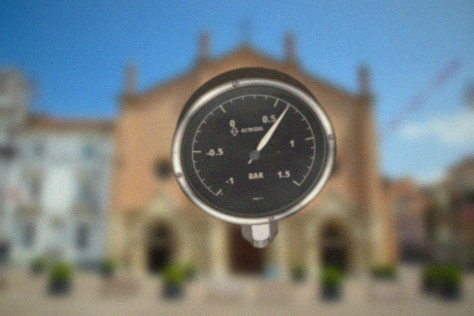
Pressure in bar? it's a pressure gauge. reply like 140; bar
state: 0.6; bar
